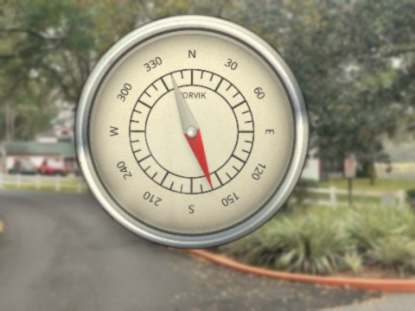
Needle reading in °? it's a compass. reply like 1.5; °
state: 160; °
